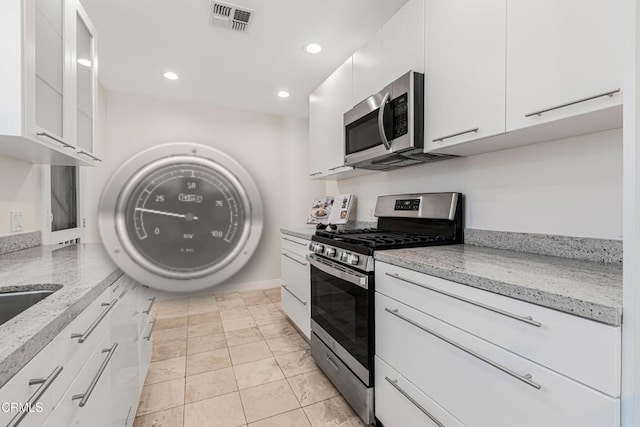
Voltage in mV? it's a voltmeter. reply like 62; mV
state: 15; mV
